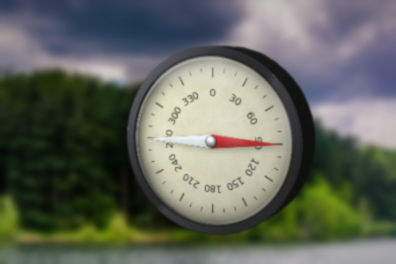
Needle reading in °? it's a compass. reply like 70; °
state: 90; °
